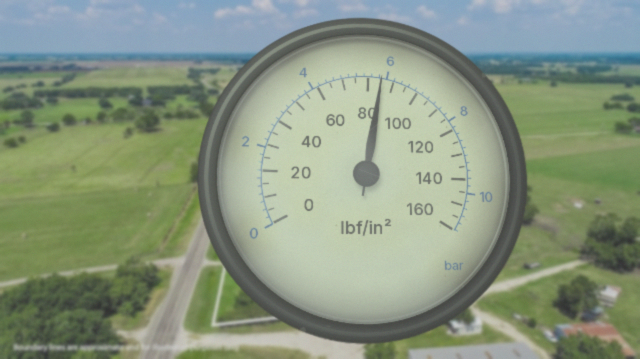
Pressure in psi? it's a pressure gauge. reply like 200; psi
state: 85; psi
